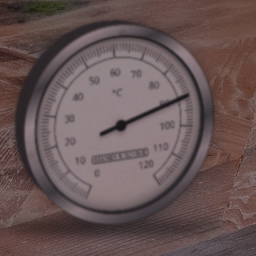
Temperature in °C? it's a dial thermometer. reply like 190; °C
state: 90; °C
